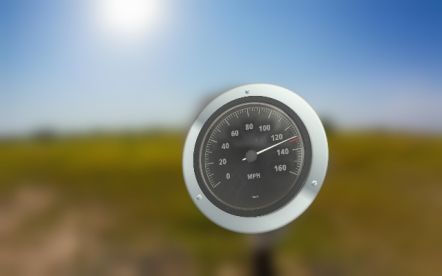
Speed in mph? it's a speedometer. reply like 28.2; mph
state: 130; mph
